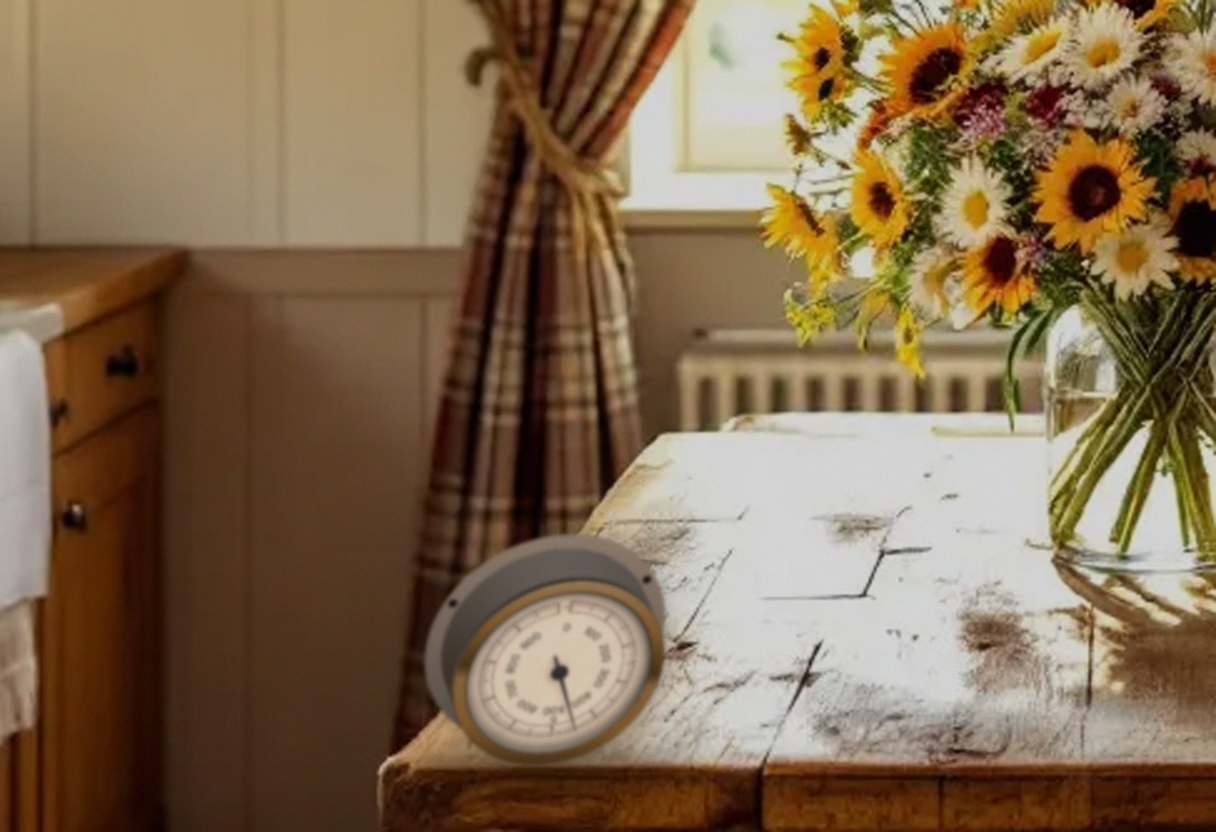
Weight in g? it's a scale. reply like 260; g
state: 450; g
